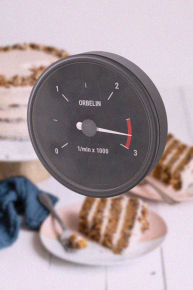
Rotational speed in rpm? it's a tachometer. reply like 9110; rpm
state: 2750; rpm
